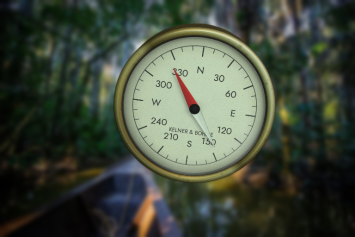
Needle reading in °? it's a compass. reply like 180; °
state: 325; °
